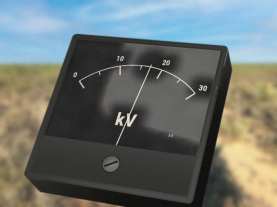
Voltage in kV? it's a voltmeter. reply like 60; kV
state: 17.5; kV
